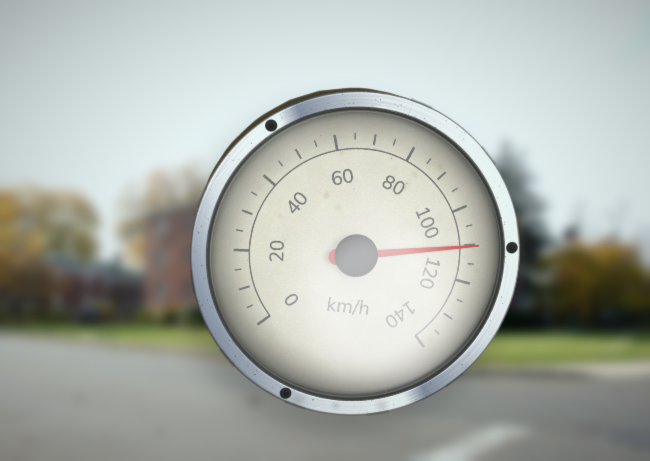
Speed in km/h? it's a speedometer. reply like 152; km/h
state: 110; km/h
